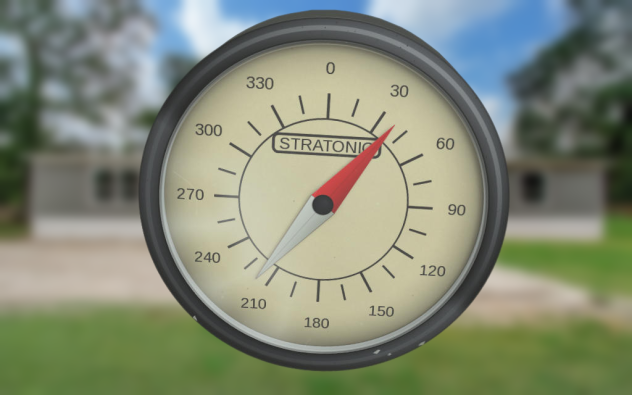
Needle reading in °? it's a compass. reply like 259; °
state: 37.5; °
